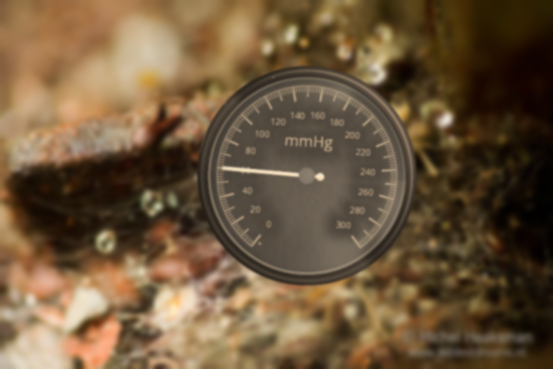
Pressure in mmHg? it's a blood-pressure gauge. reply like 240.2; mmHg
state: 60; mmHg
